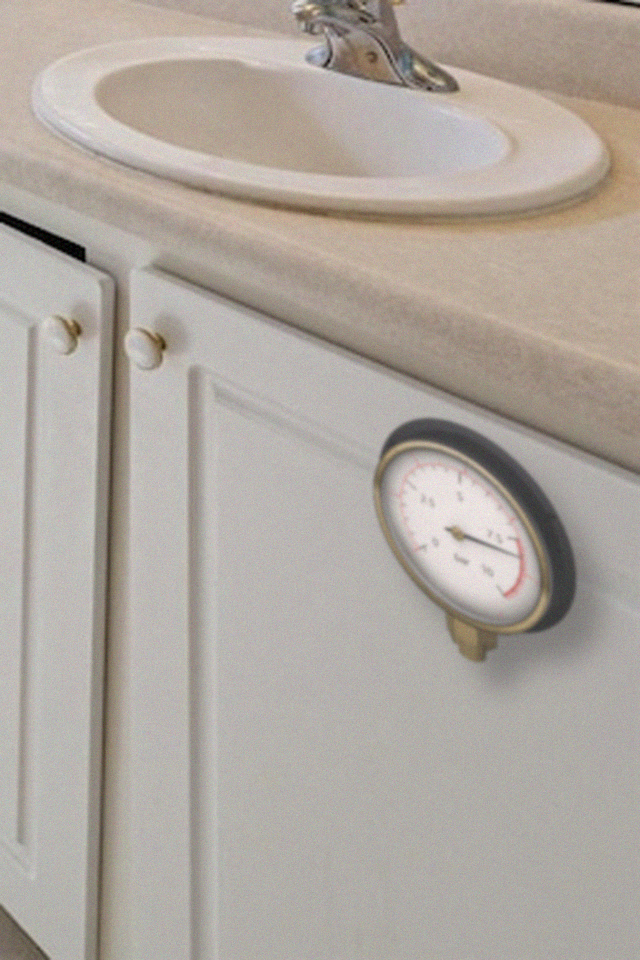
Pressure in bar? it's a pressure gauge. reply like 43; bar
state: 8; bar
